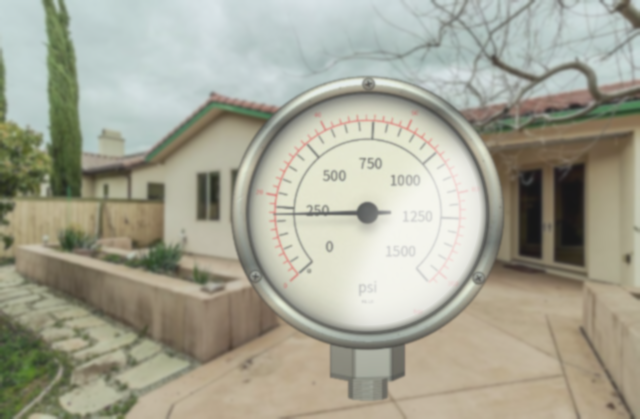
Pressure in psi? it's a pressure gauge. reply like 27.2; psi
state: 225; psi
